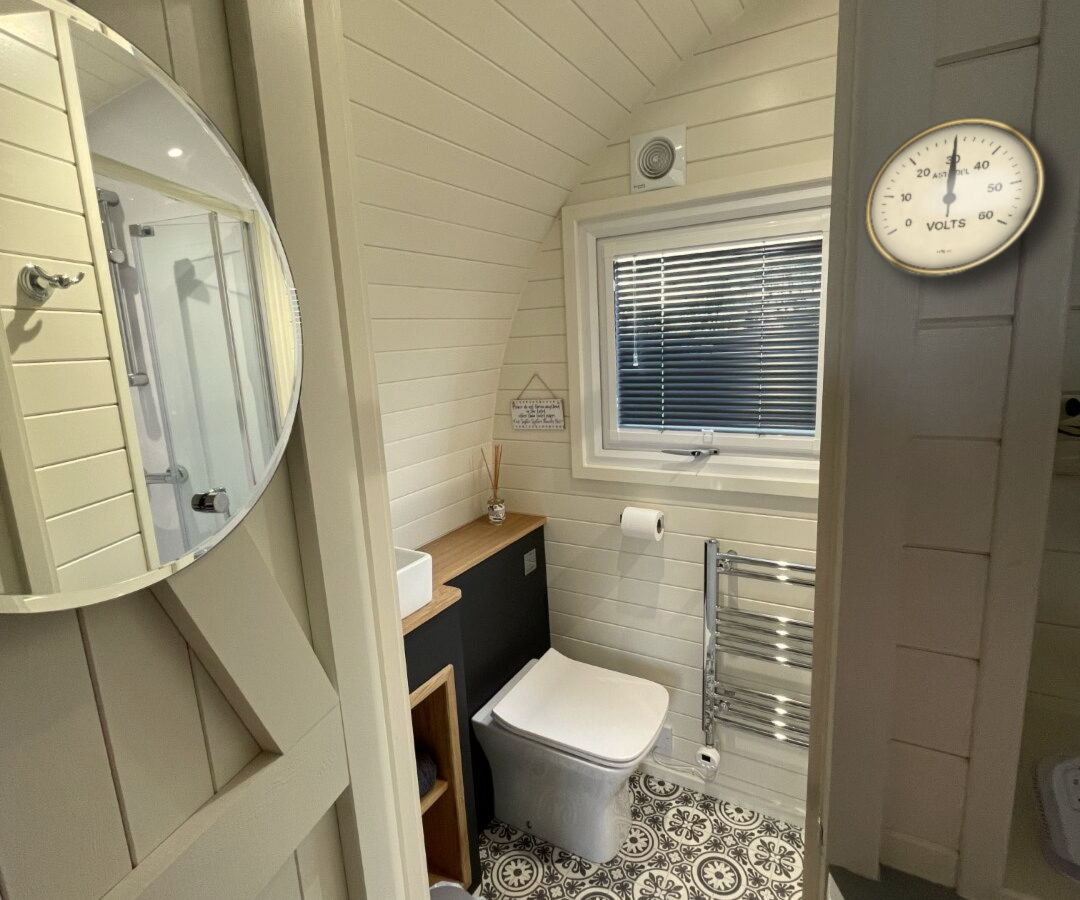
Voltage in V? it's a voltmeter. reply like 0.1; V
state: 30; V
